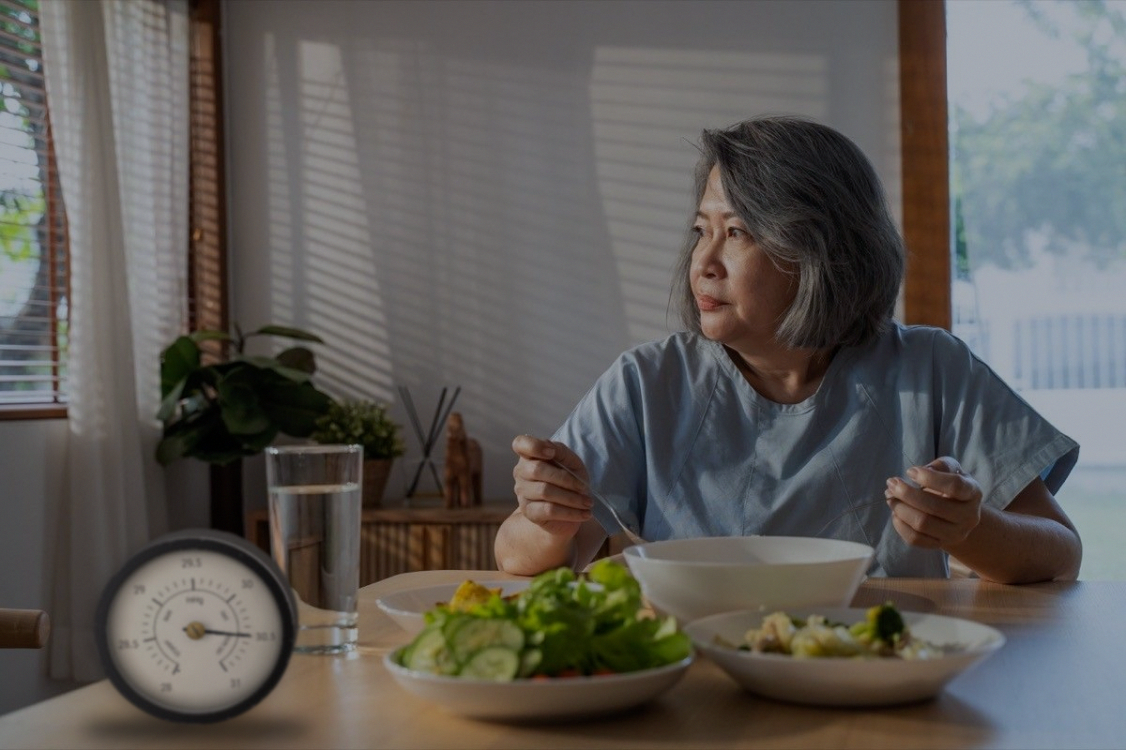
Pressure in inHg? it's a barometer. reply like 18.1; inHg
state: 30.5; inHg
